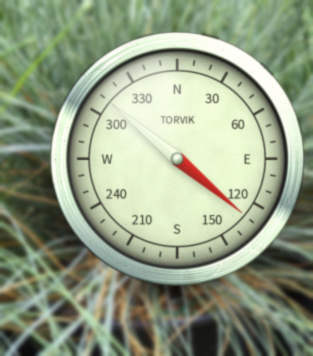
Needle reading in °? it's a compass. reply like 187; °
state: 130; °
